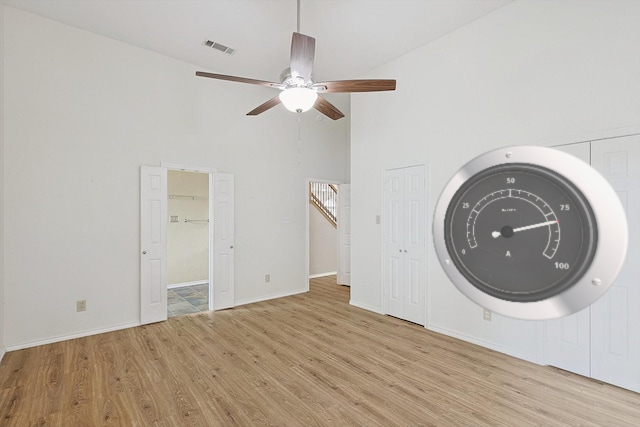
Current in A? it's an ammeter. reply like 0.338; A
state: 80; A
